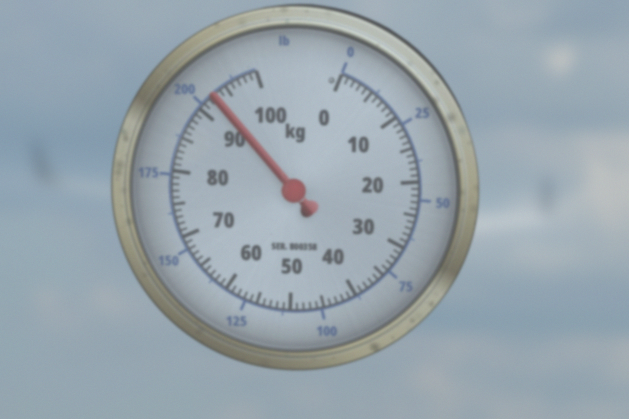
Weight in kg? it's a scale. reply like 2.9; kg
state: 93; kg
